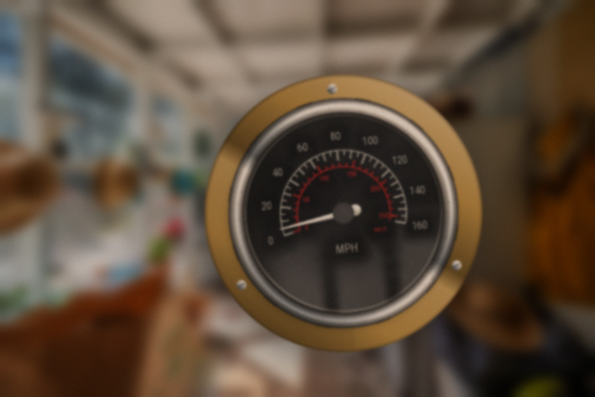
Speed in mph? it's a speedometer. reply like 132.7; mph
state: 5; mph
